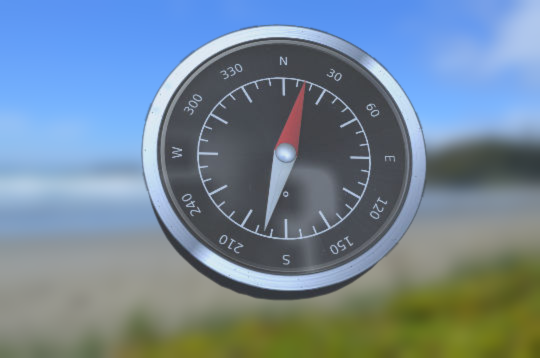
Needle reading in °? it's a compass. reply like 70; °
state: 15; °
